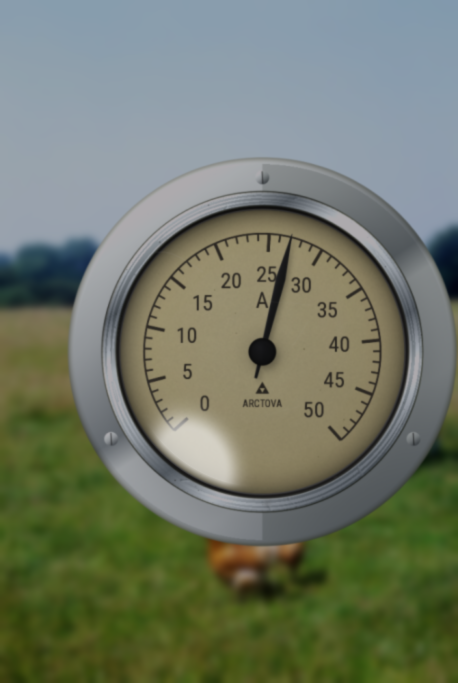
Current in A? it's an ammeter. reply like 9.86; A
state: 27; A
